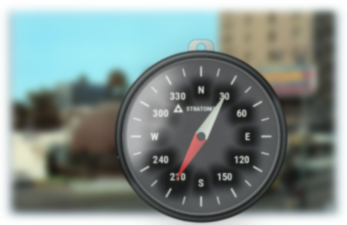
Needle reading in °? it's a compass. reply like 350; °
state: 210; °
